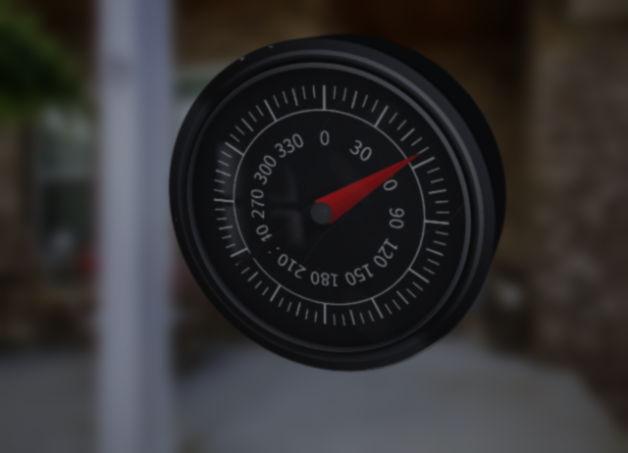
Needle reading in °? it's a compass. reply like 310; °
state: 55; °
